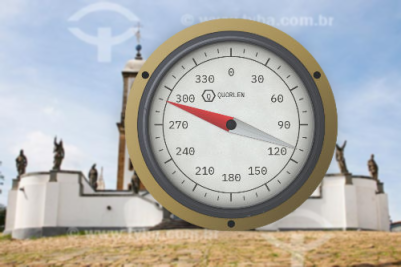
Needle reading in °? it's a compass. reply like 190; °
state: 290; °
